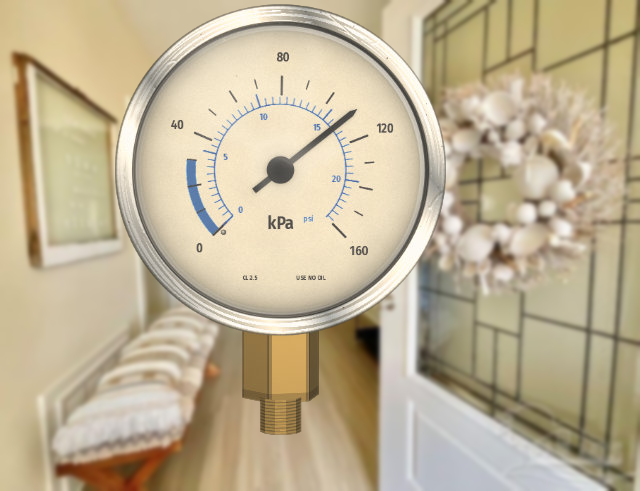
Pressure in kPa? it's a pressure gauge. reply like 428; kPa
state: 110; kPa
